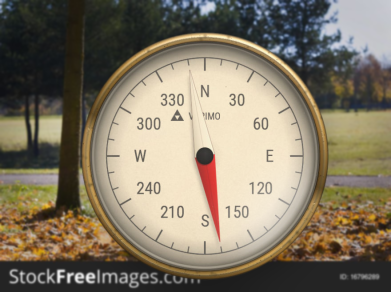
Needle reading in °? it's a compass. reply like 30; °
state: 170; °
